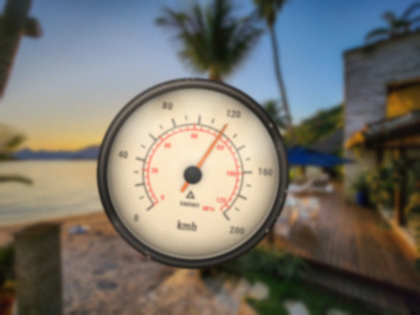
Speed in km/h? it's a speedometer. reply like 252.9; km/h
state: 120; km/h
